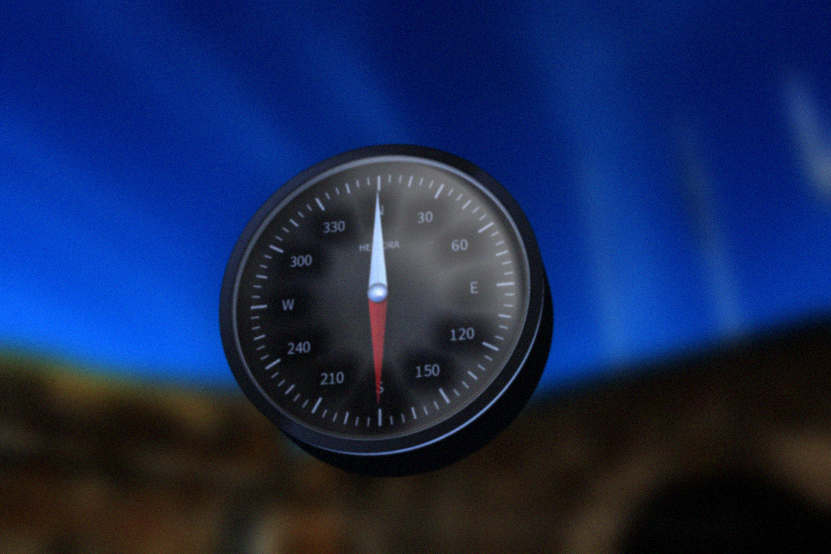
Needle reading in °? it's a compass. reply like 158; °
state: 180; °
